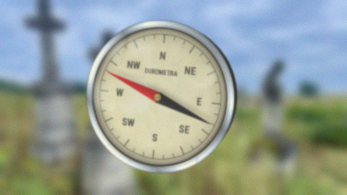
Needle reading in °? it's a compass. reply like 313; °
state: 290; °
